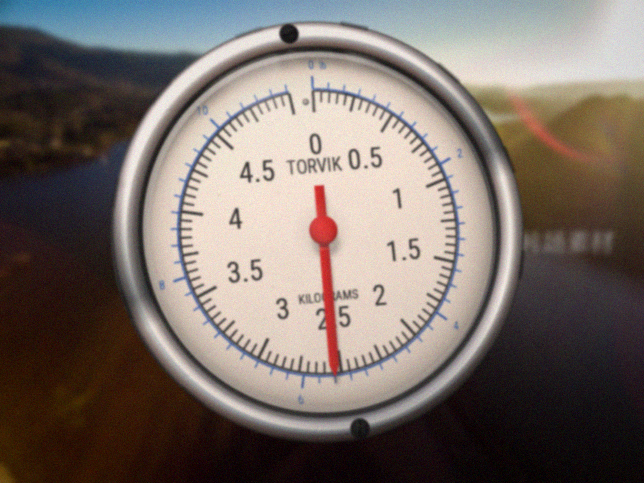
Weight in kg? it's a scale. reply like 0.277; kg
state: 2.55; kg
